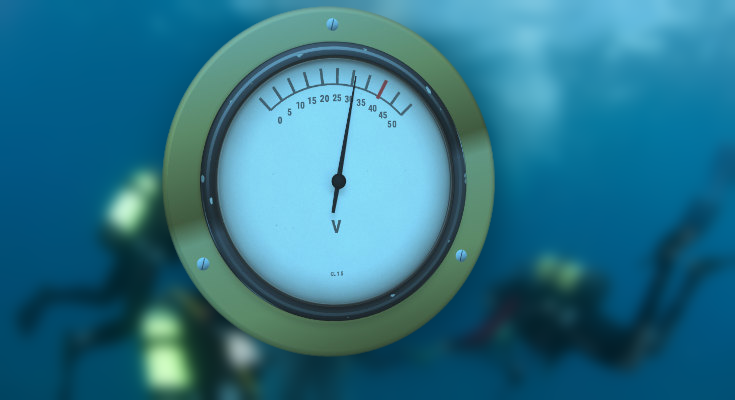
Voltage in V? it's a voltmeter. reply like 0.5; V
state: 30; V
